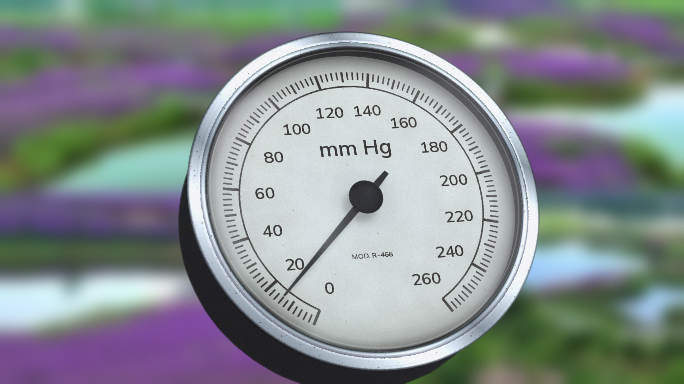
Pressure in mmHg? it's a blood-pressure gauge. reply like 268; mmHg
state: 14; mmHg
